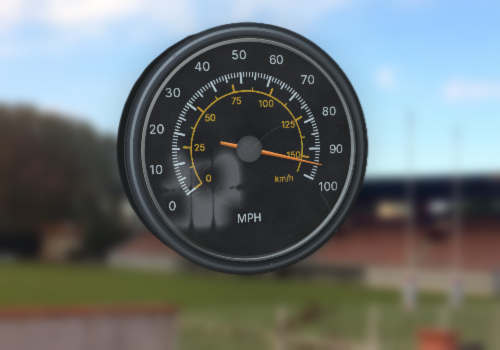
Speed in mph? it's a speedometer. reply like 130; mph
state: 95; mph
